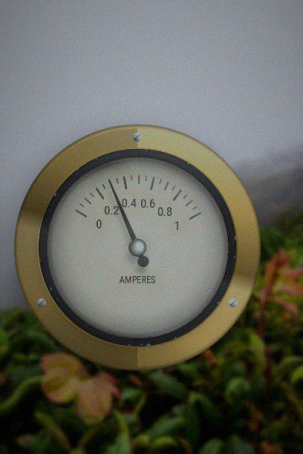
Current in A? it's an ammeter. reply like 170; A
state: 0.3; A
